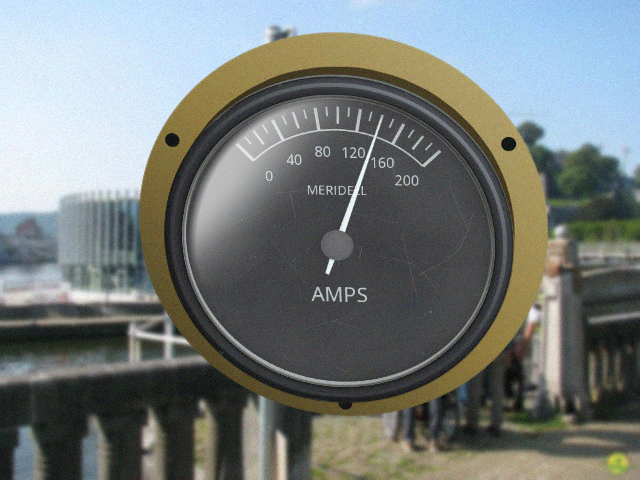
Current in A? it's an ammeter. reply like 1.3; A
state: 140; A
